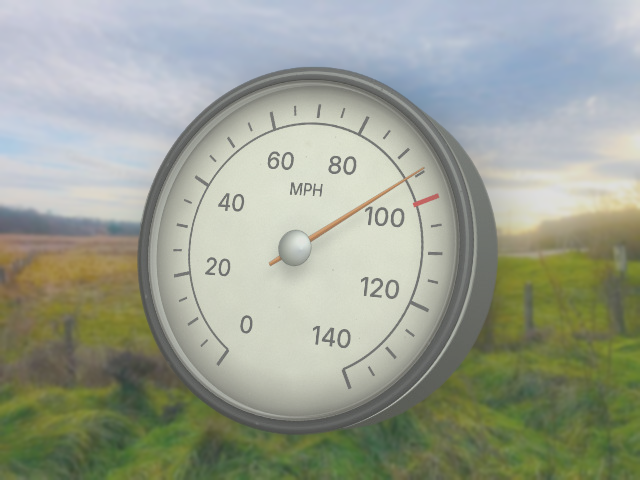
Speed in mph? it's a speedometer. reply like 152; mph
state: 95; mph
